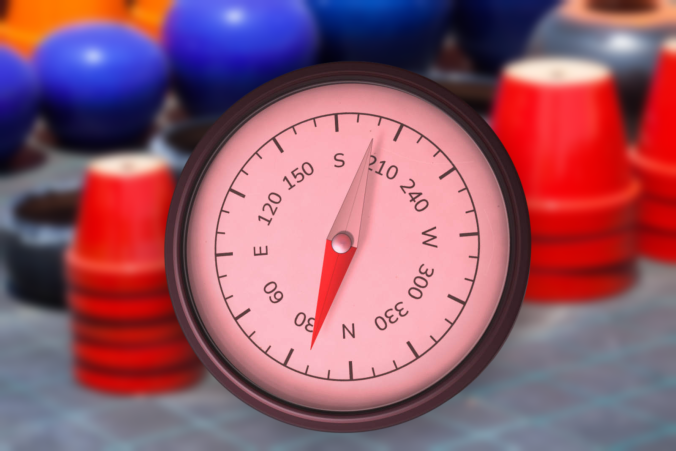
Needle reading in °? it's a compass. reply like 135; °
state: 20; °
